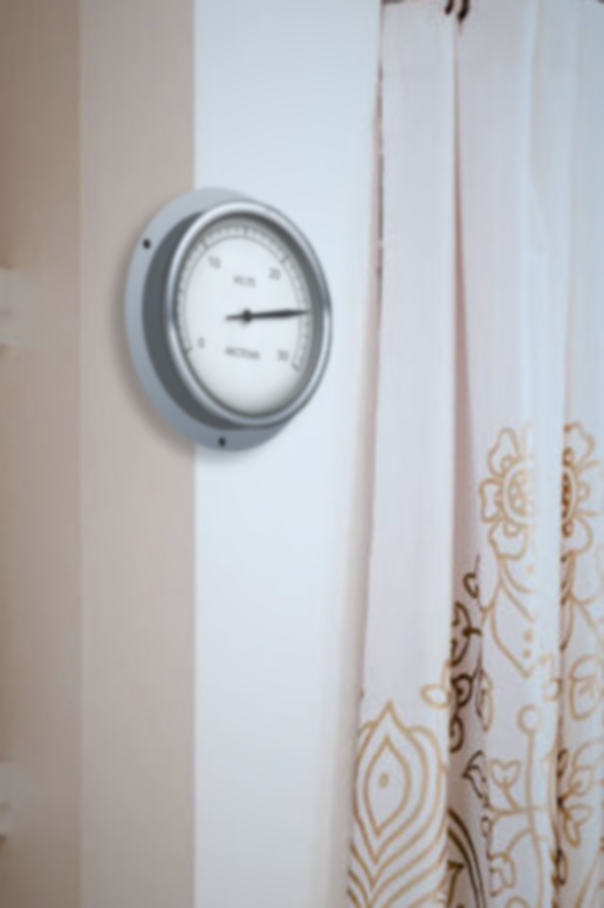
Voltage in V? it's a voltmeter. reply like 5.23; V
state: 25; V
